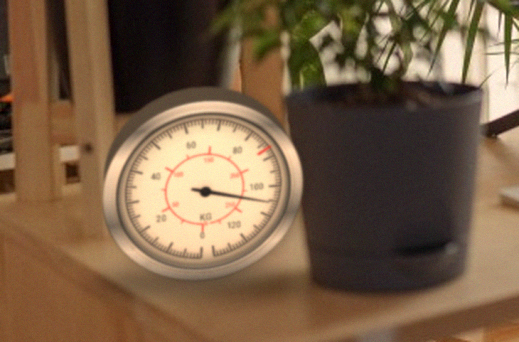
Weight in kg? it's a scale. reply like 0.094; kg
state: 105; kg
